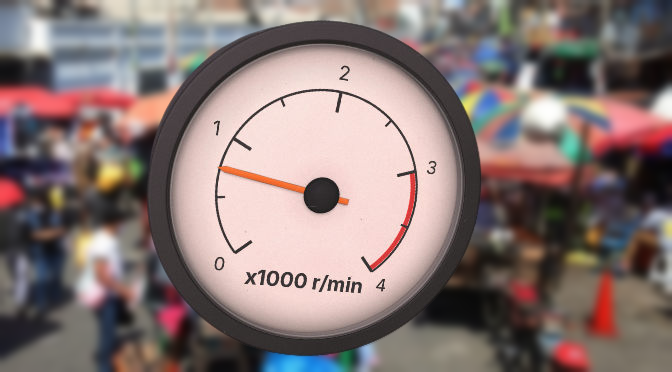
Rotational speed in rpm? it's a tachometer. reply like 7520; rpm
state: 750; rpm
